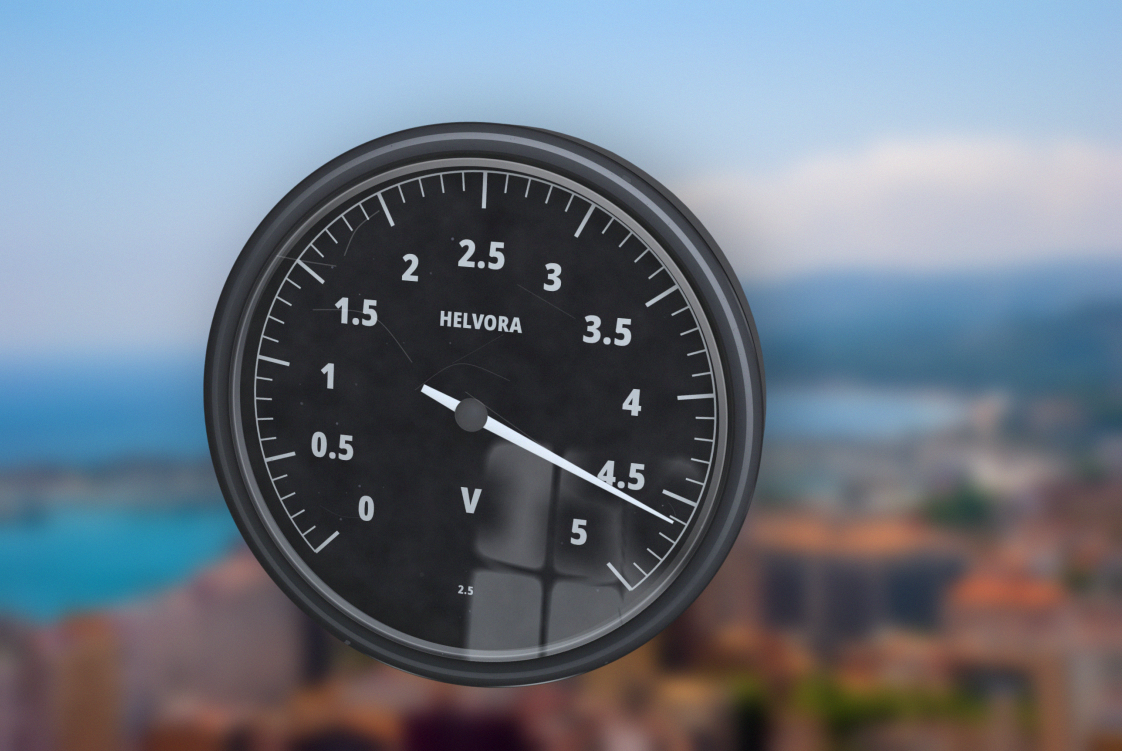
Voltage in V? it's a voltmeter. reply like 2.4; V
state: 4.6; V
